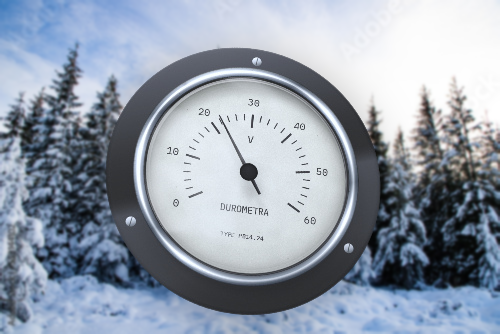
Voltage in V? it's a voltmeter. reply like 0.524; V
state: 22; V
